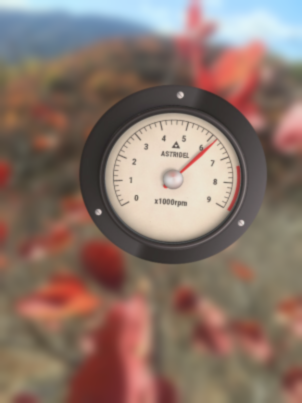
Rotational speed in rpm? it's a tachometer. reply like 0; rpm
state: 6200; rpm
